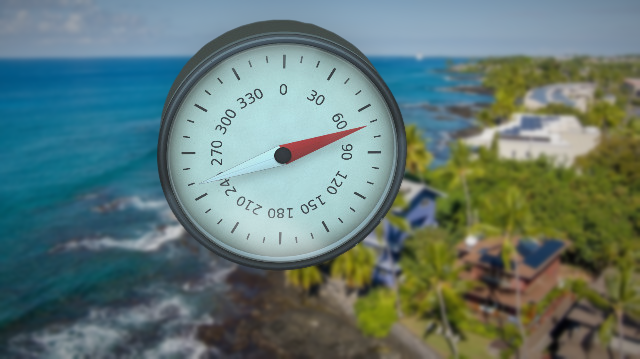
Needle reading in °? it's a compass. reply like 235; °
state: 70; °
